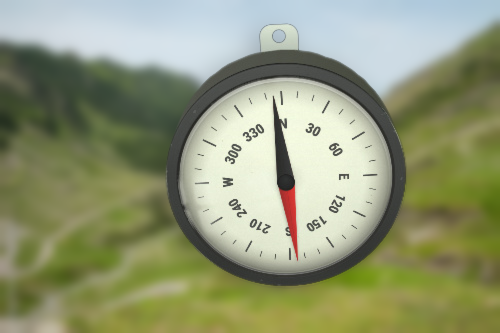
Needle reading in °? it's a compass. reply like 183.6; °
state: 175; °
